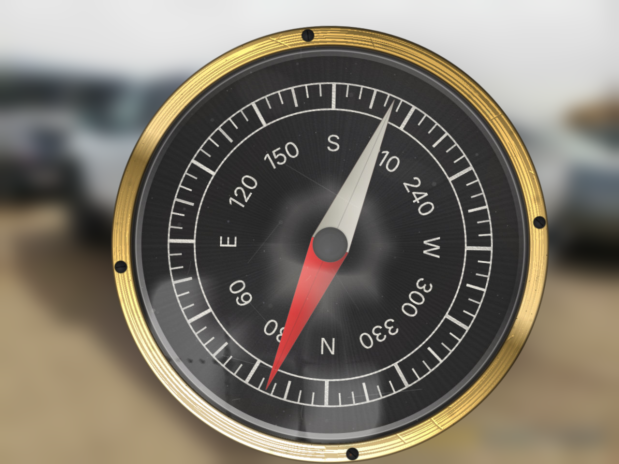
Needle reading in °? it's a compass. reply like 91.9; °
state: 22.5; °
